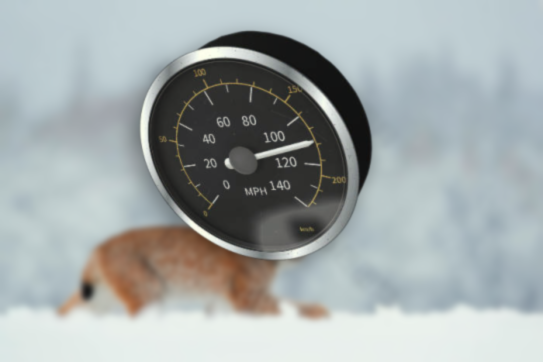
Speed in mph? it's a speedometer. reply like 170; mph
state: 110; mph
